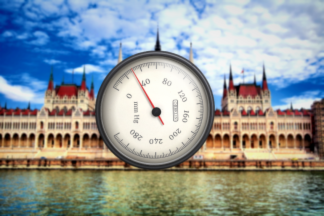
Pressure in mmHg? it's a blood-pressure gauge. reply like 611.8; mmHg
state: 30; mmHg
